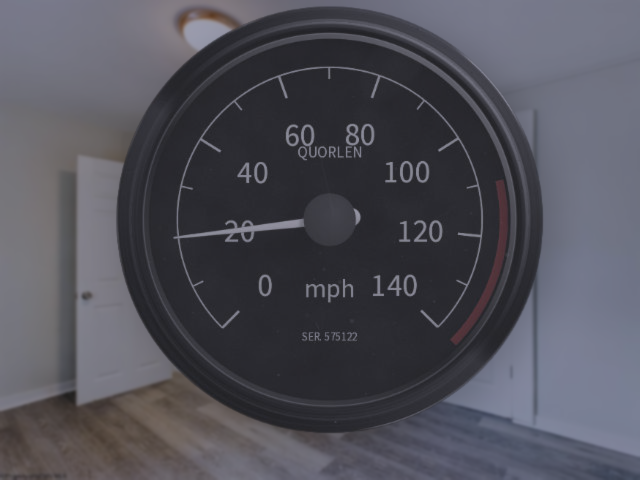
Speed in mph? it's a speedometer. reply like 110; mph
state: 20; mph
